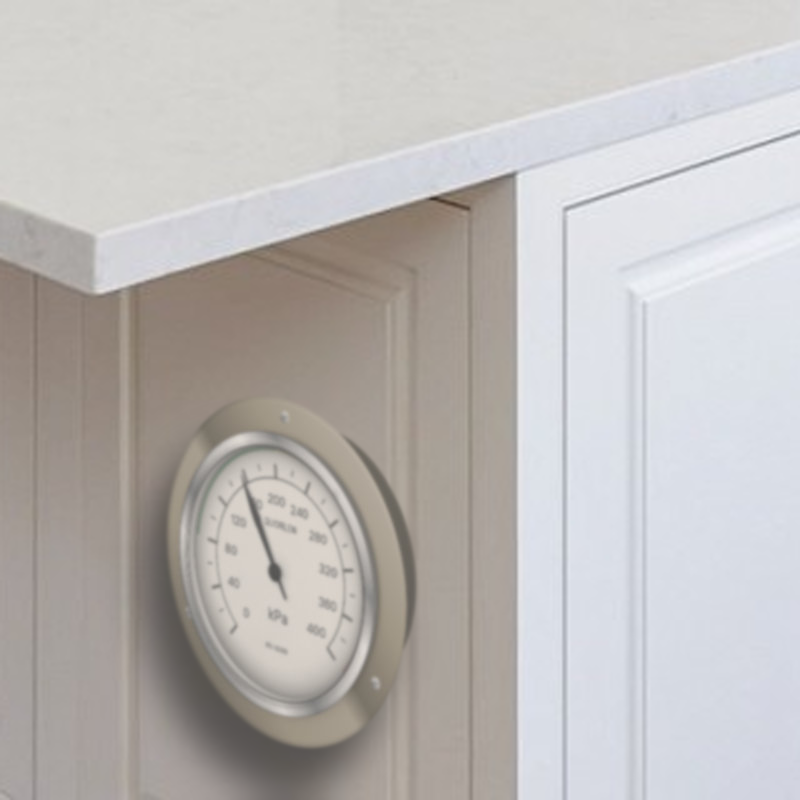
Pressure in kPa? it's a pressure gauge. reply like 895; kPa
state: 160; kPa
